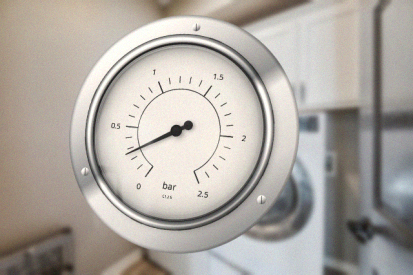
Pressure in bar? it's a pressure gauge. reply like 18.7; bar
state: 0.25; bar
